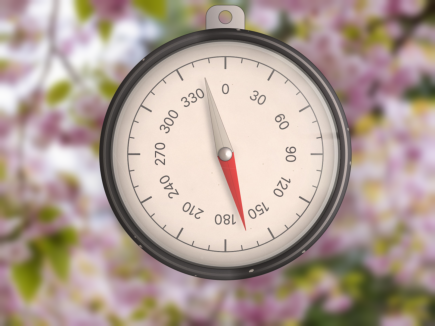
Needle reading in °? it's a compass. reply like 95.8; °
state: 165; °
